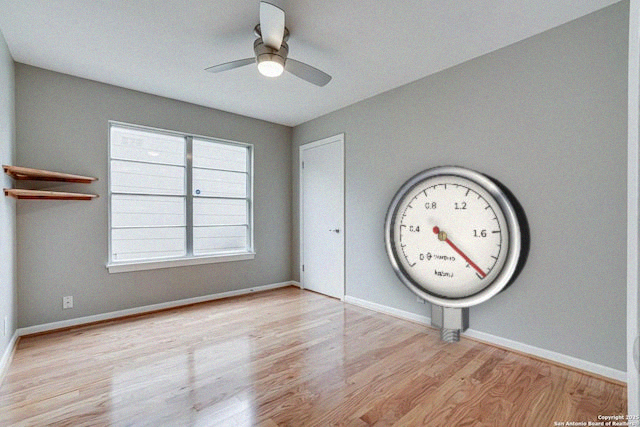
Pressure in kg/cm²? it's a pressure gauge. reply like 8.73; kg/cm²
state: 1.95; kg/cm²
